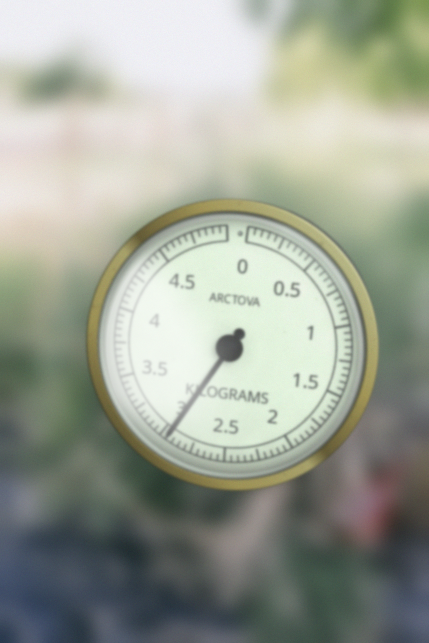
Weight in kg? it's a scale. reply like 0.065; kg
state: 2.95; kg
